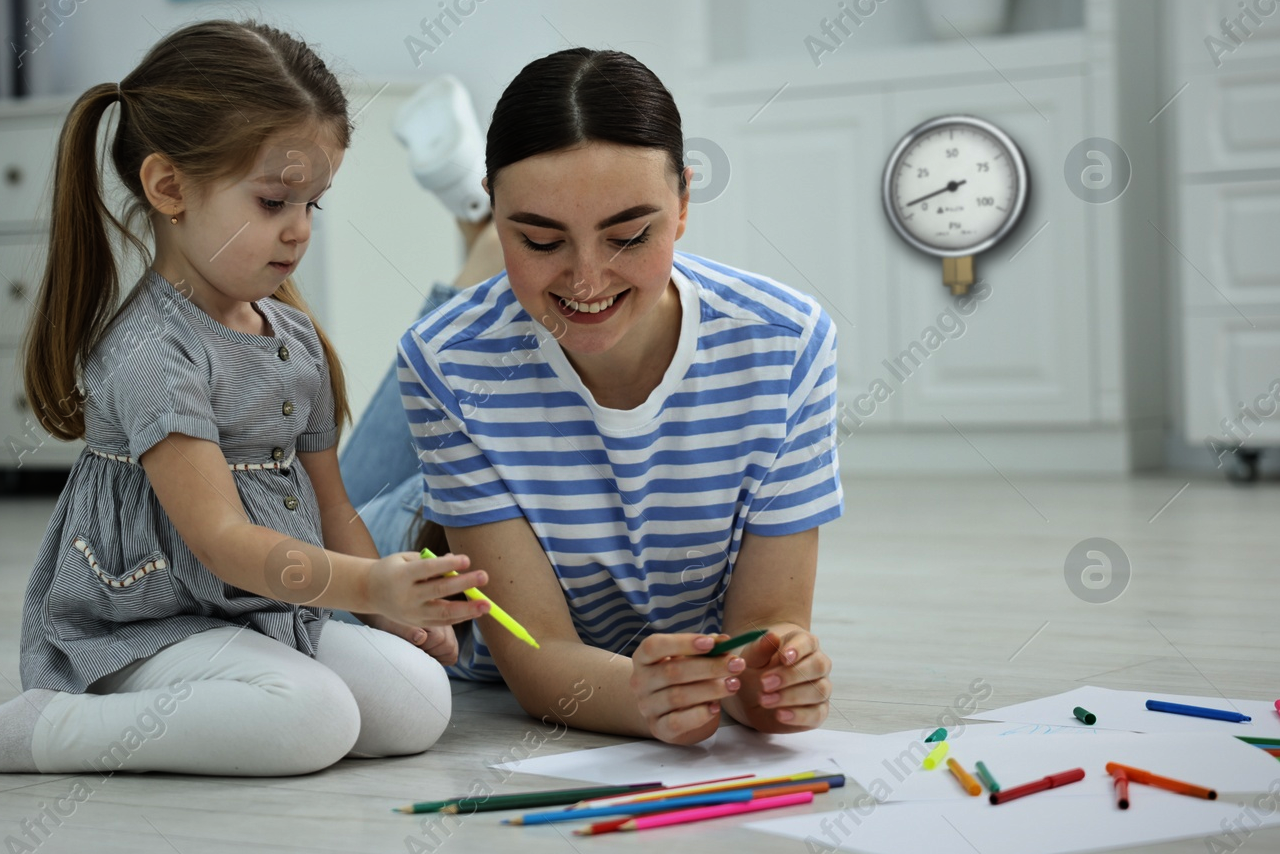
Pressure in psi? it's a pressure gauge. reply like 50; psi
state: 5; psi
